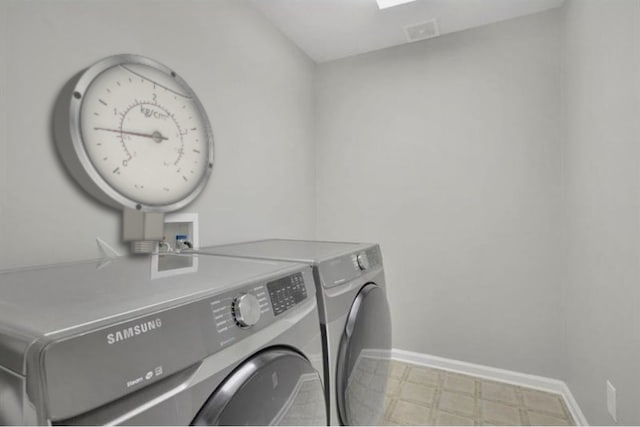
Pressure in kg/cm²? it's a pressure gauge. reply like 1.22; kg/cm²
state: 0.6; kg/cm²
